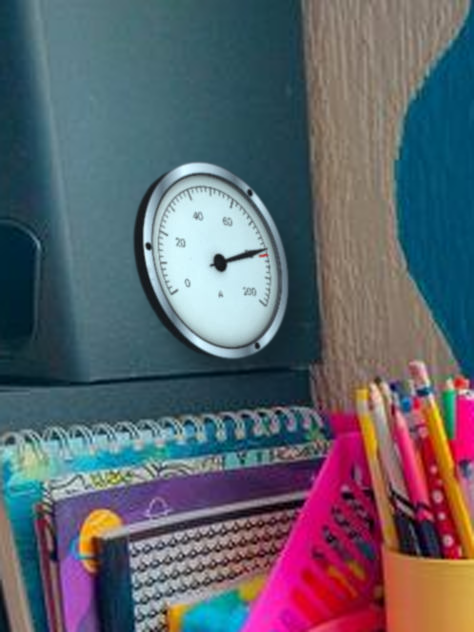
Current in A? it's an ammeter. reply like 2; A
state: 80; A
